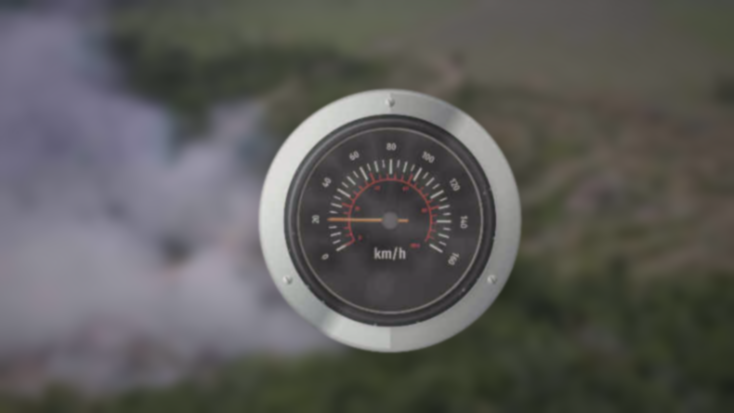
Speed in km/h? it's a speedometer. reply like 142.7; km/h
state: 20; km/h
